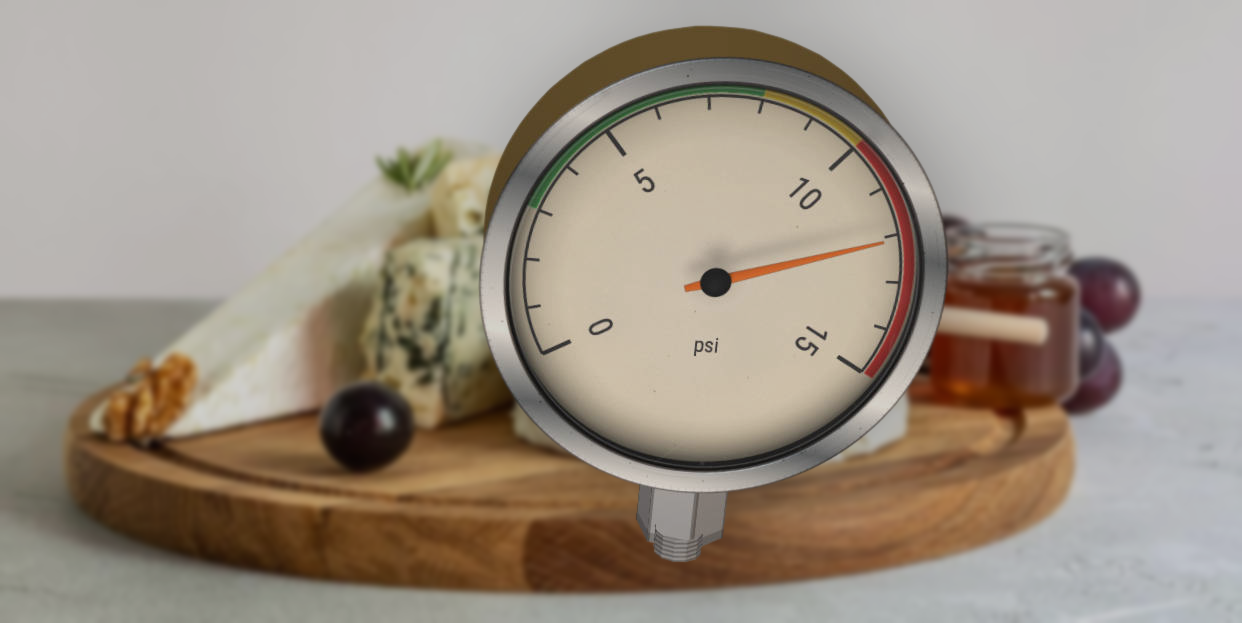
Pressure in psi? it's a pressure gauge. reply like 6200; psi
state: 12; psi
